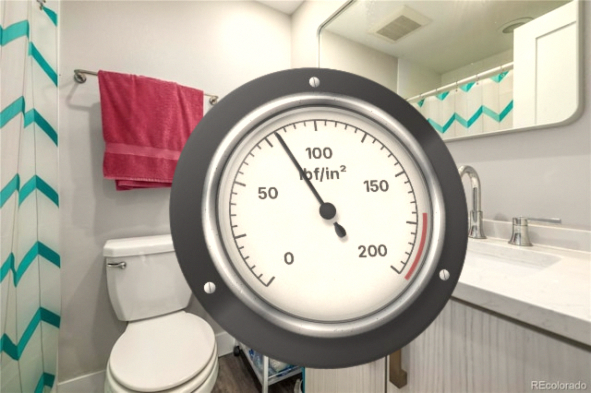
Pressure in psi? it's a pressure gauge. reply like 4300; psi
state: 80; psi
